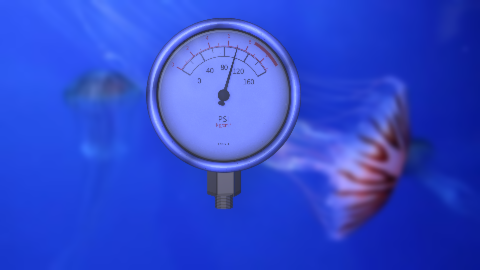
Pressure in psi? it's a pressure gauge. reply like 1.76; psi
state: 100; psi
